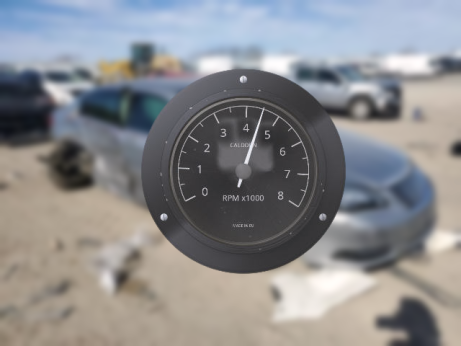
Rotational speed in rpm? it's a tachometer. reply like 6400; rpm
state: 4500; rpm
